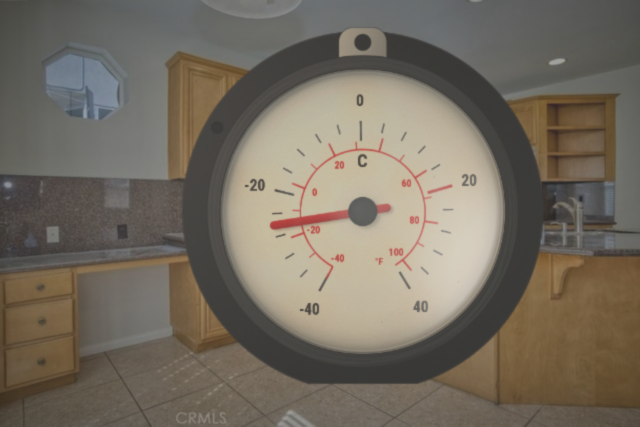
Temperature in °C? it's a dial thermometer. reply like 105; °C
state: -26; °C
